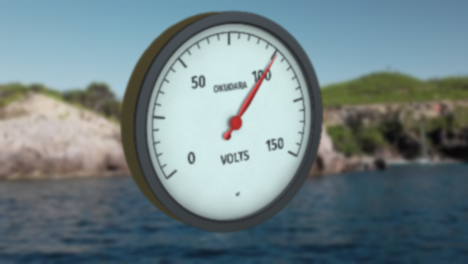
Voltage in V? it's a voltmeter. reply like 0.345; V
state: 100; V
